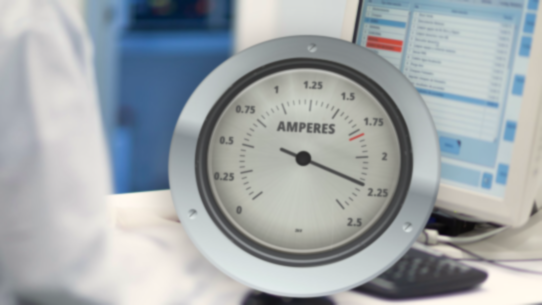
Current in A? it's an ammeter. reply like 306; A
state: 2.25; A
